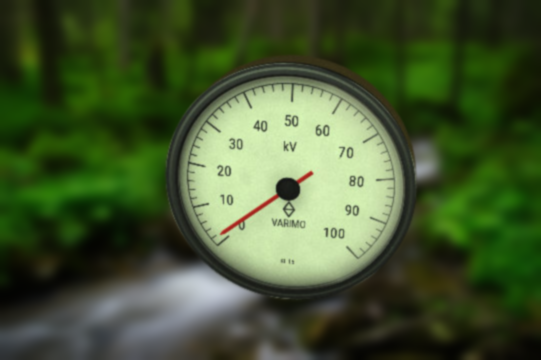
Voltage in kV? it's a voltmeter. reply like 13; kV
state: 2; kV
